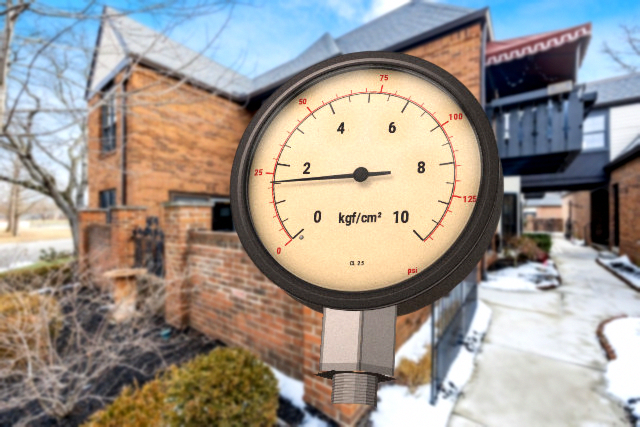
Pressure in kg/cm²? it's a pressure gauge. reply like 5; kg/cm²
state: 1.5; kg/cm²
